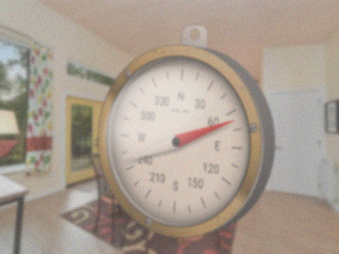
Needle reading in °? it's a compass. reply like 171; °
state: 67.5; °
